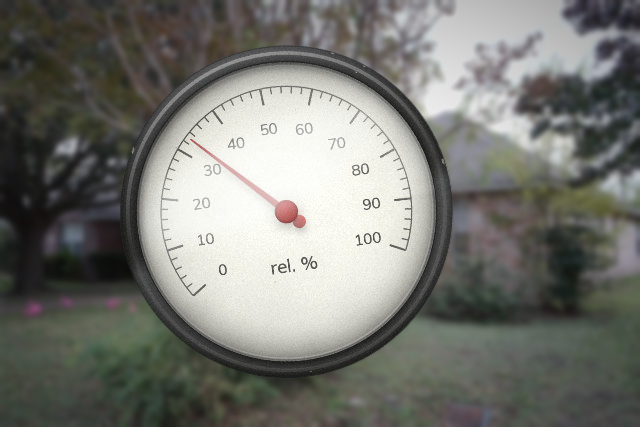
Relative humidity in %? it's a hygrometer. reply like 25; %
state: 33; %
